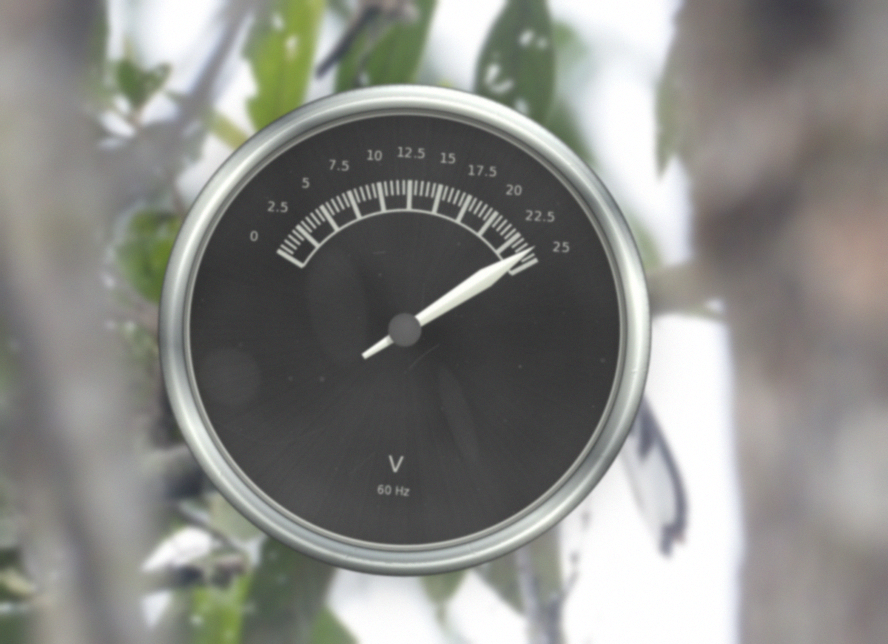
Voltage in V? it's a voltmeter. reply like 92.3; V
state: 24; V
